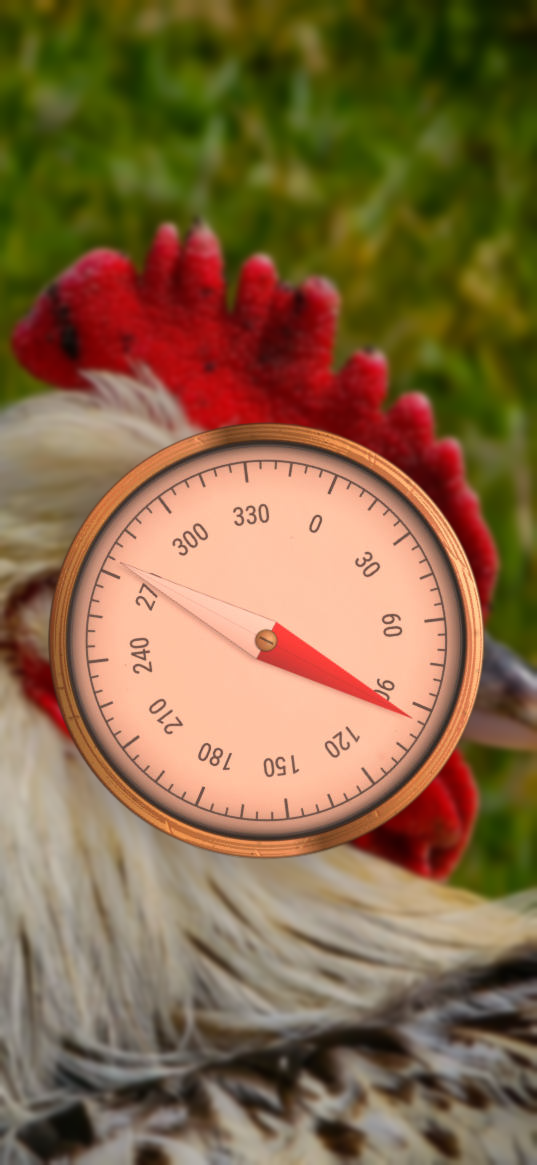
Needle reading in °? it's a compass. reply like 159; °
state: 95; °
